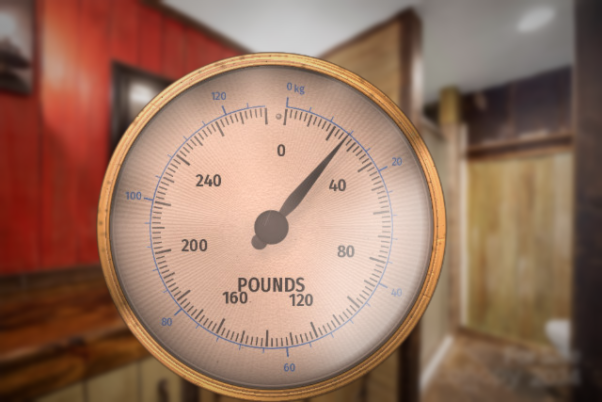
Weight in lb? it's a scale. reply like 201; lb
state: 26; lb
